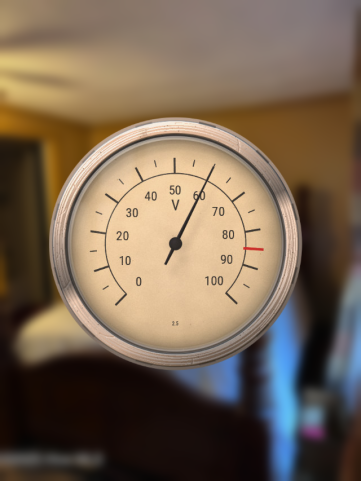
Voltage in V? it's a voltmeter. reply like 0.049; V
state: 60; V
